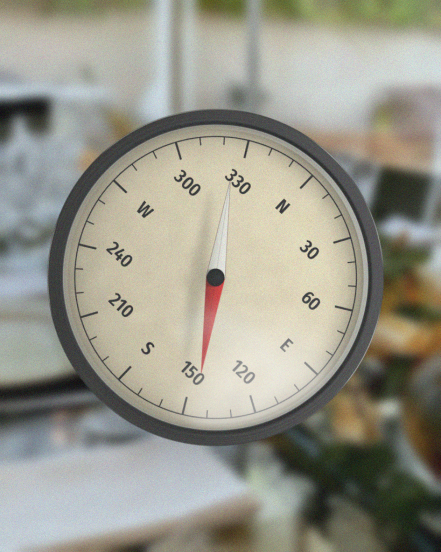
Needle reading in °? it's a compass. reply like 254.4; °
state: 145; °
